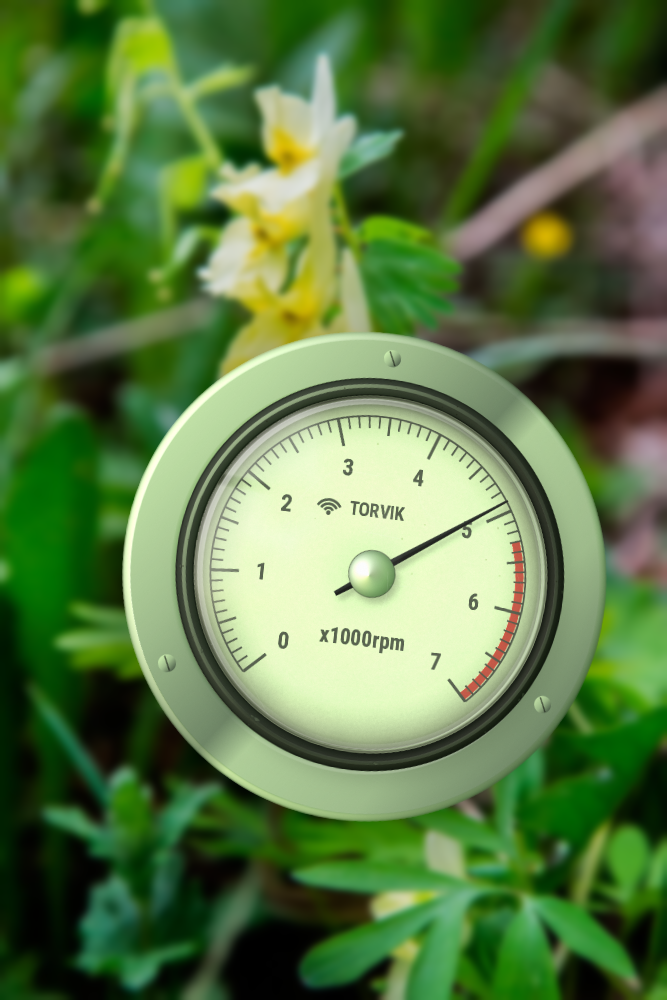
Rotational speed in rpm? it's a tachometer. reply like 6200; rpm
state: 4900; rpm
